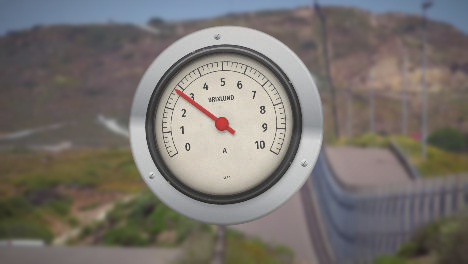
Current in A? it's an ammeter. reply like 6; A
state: 2.8; A
